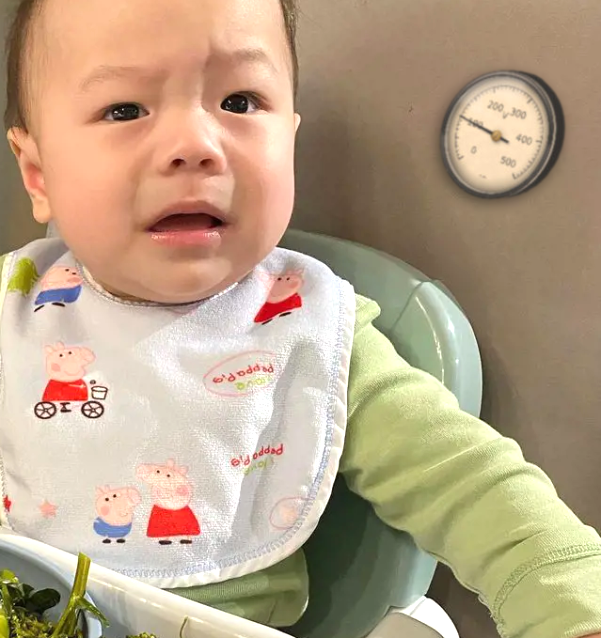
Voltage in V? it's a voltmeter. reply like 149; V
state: 100; V
